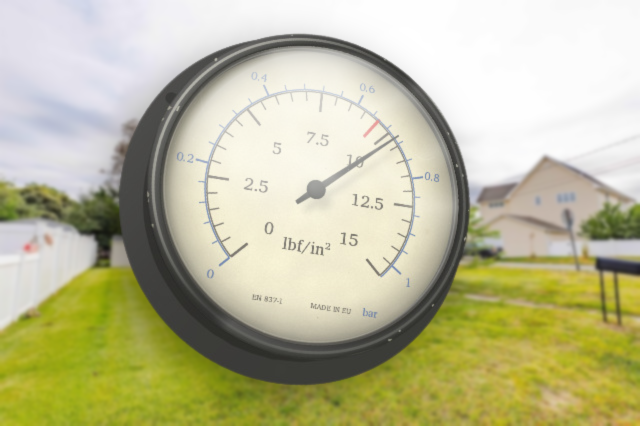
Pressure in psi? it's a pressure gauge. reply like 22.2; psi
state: 10.25; psi
